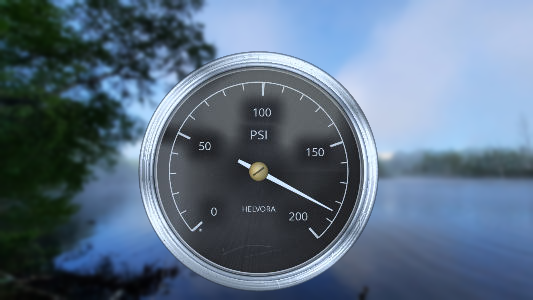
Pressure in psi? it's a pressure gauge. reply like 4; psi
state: 185; psi
